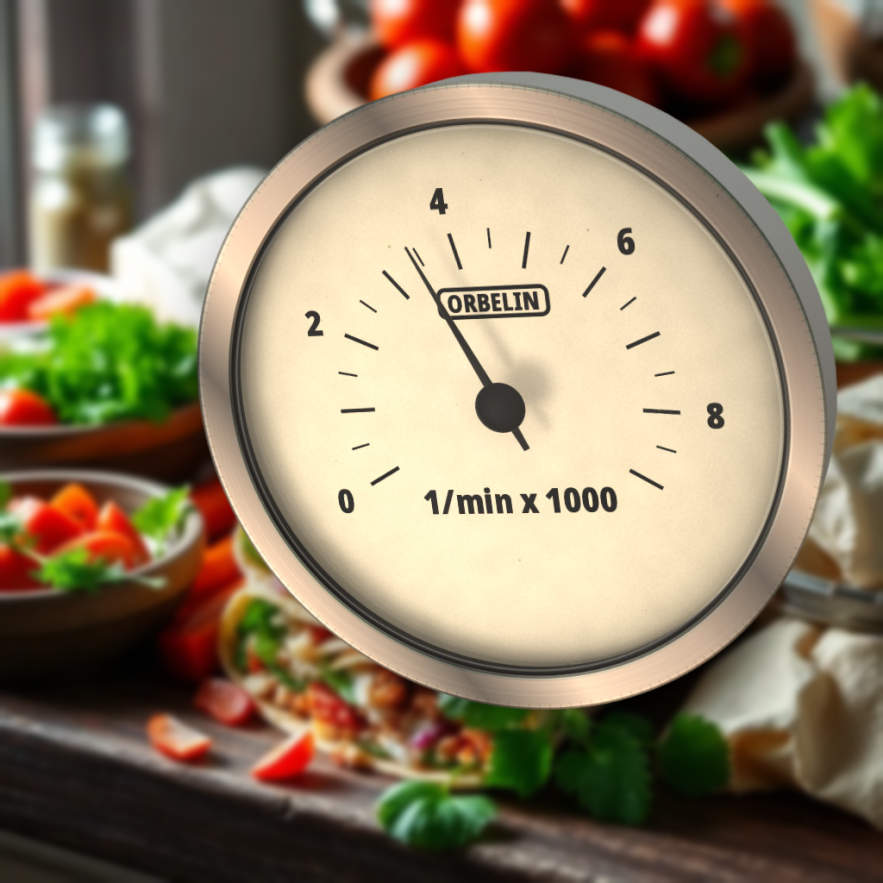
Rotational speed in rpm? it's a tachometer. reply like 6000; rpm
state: 3500; rpm
